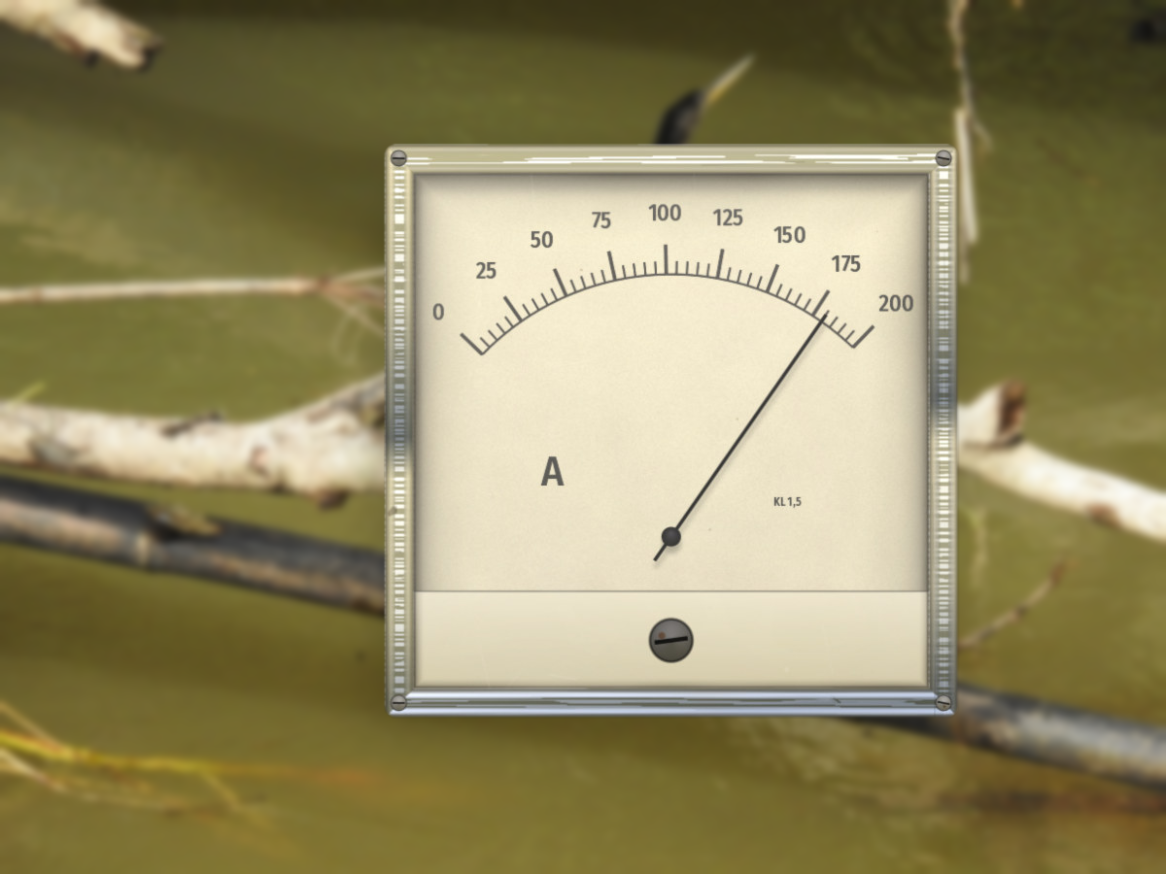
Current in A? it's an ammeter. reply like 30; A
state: 180; A
